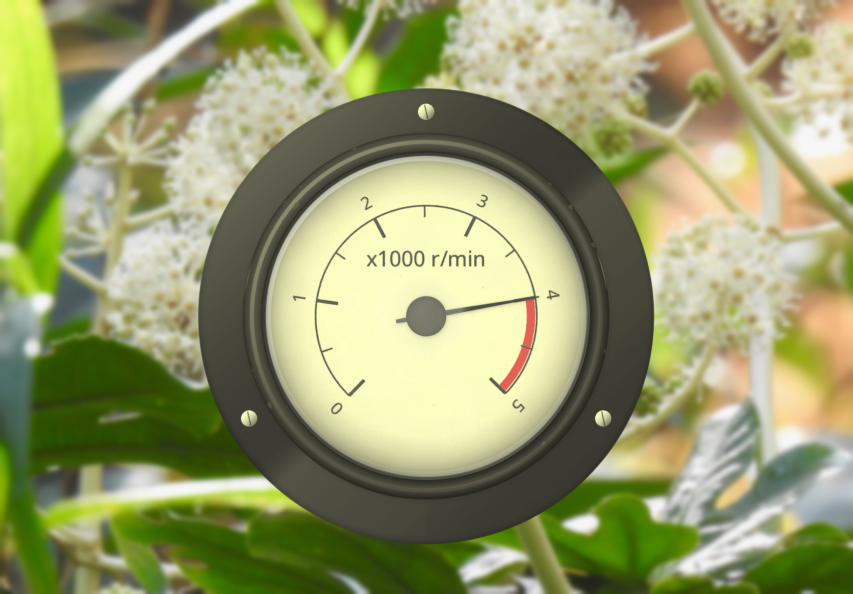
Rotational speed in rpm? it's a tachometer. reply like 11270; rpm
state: 4000; rpm
